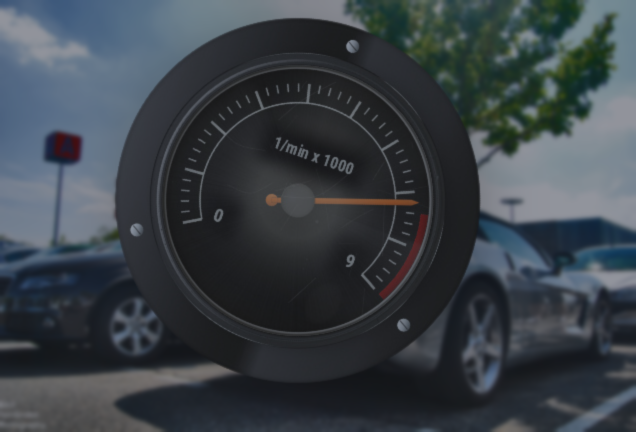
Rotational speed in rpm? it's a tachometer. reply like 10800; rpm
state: 7200; rpm
